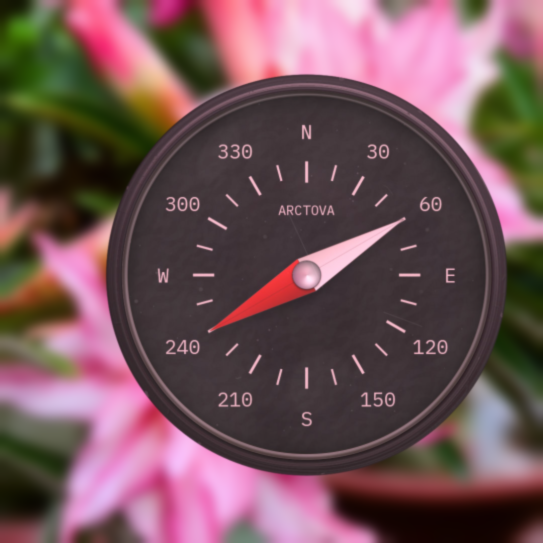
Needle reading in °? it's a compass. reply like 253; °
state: 240; °
